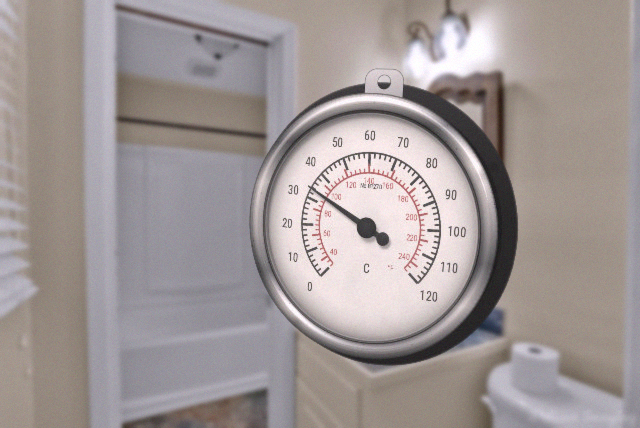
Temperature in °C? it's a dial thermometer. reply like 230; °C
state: 34; °C
